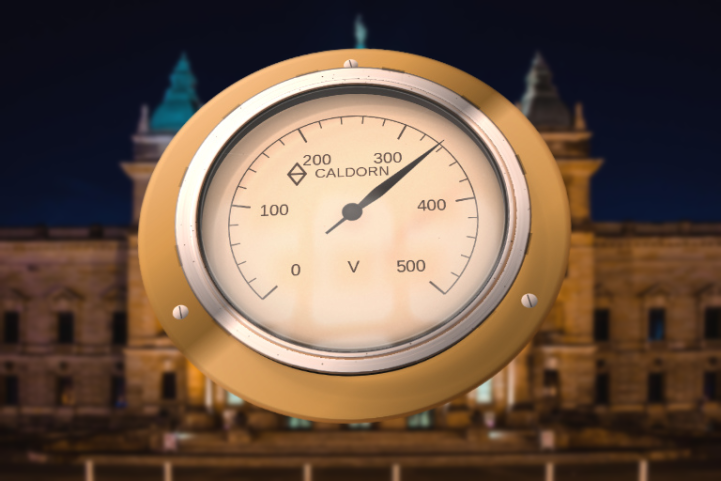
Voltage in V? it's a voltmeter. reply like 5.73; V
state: 340; V
